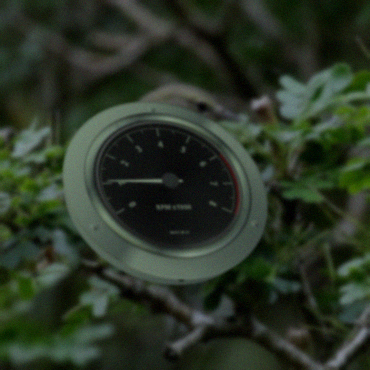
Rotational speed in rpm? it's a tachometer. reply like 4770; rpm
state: 1000; rpm
